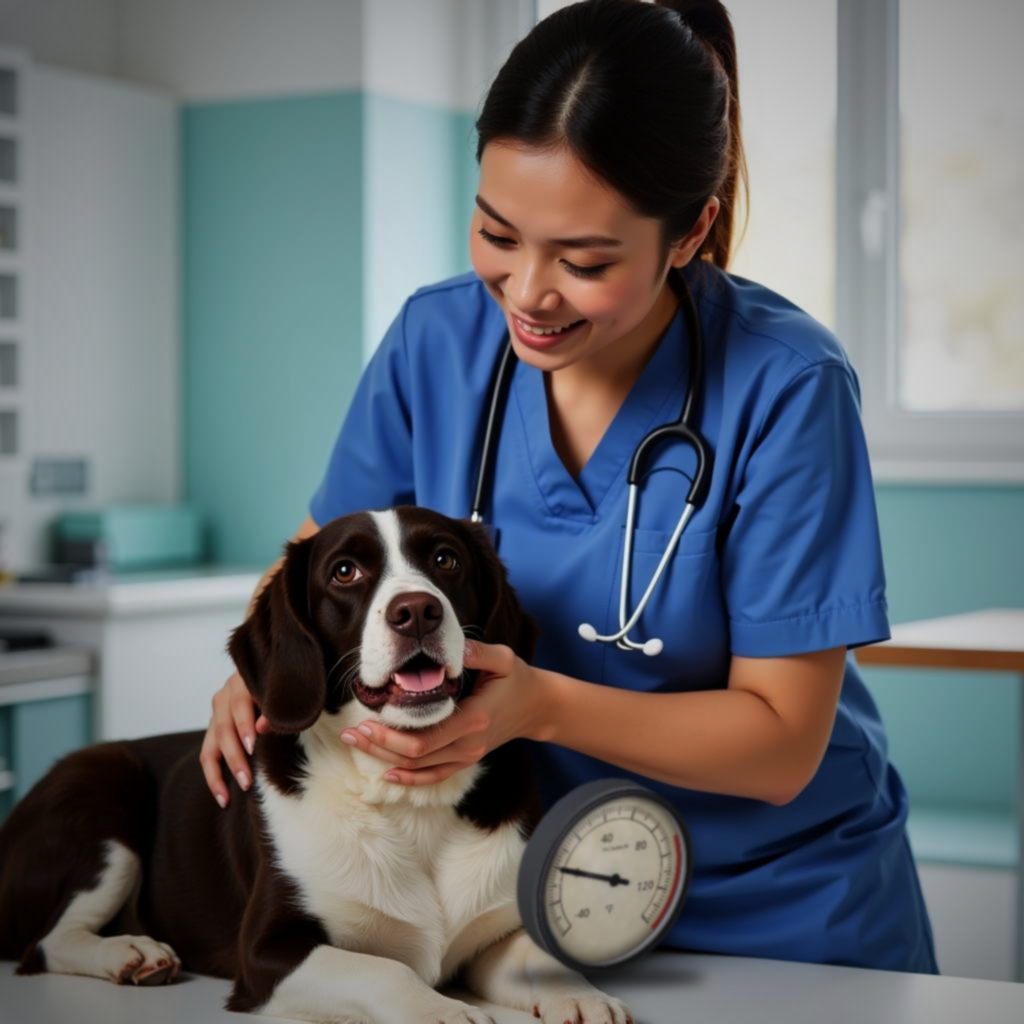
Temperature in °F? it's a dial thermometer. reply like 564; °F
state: 0; °F
